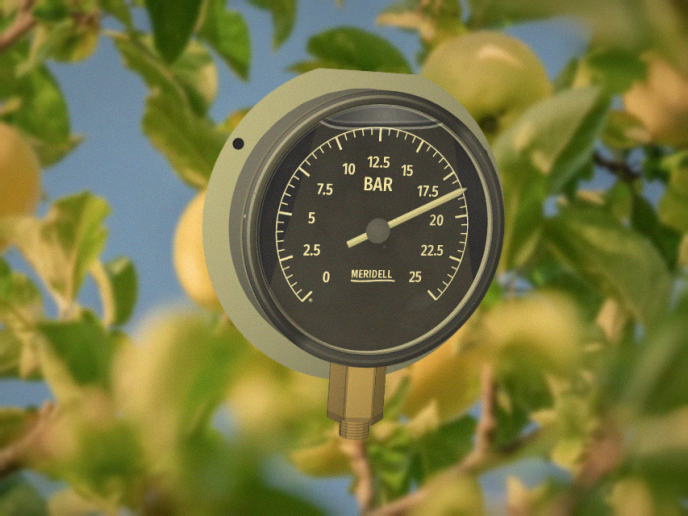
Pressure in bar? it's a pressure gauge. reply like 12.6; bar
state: 18.5; bar
